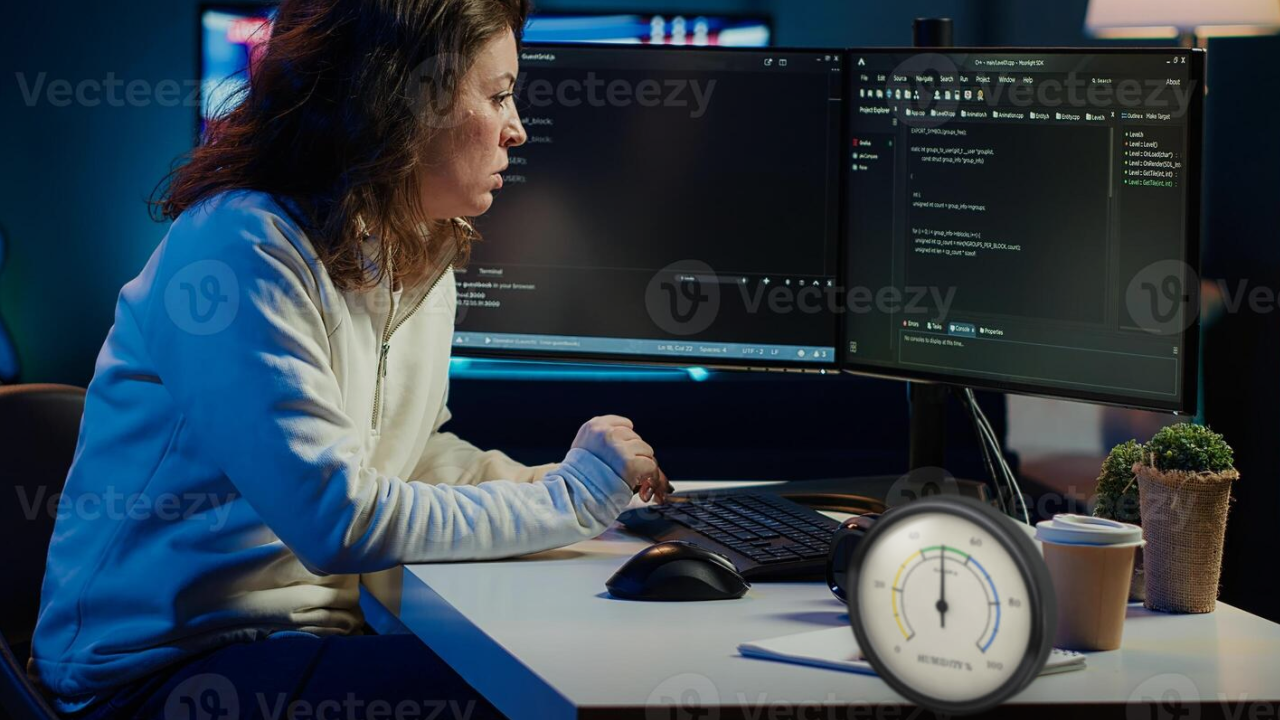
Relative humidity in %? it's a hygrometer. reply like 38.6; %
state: 50; %
